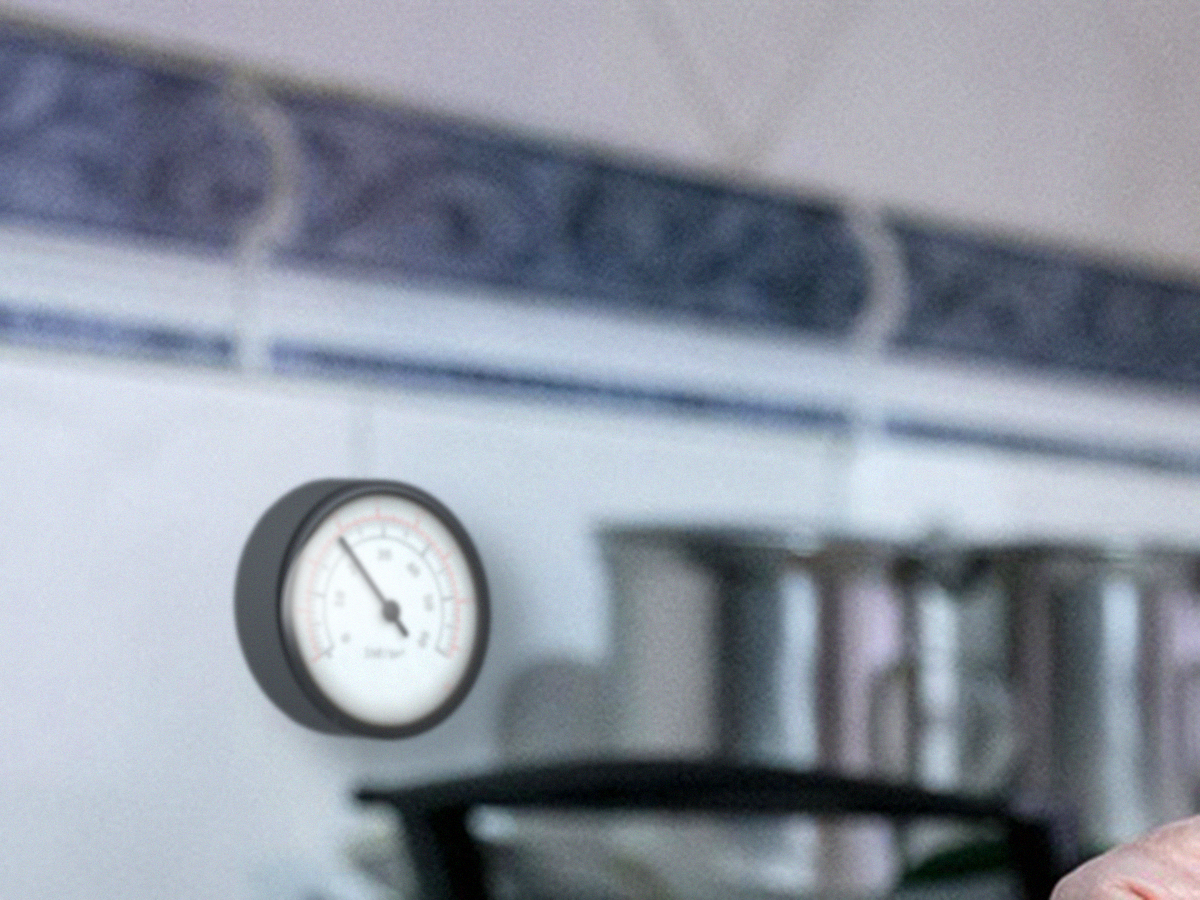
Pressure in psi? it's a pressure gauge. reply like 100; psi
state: 20; psi
